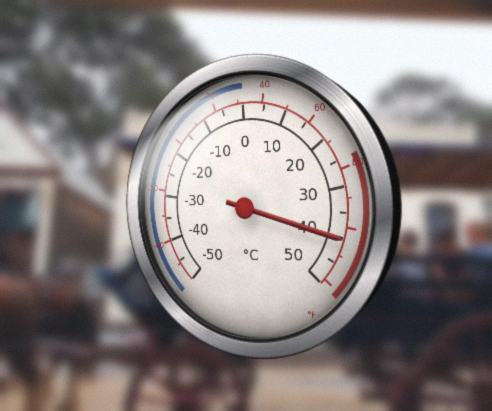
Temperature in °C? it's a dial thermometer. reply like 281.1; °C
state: 40; °C
